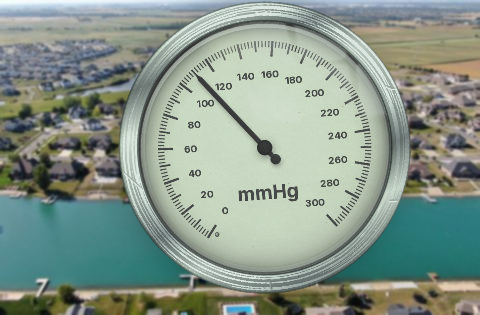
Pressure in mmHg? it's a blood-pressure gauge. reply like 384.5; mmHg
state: 110; mmHg
